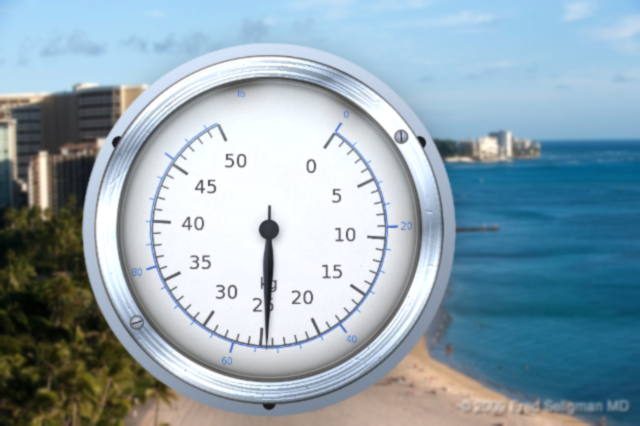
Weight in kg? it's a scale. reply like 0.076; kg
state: 24.5; kg
